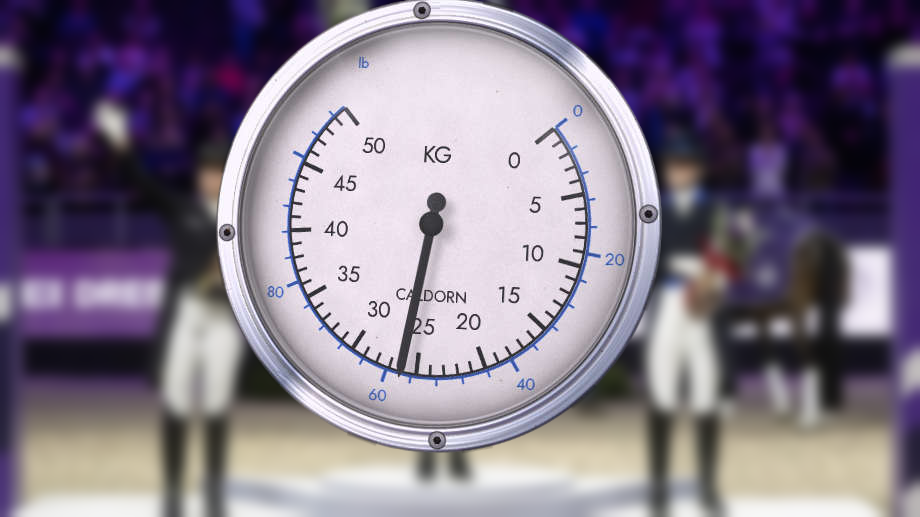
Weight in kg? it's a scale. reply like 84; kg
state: 26; kg
